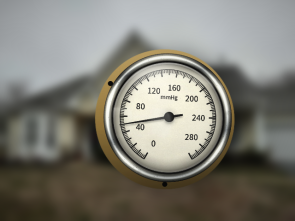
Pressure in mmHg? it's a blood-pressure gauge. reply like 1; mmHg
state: 50; mmHg
